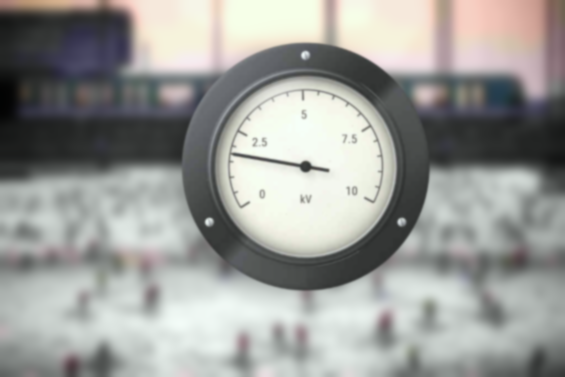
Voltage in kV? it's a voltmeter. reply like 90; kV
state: 1.75; kV
